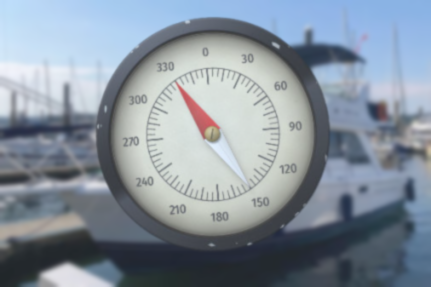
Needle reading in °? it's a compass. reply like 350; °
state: 330; °
